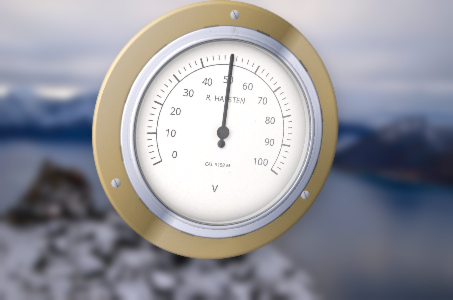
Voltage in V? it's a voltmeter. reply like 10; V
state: 50; V
